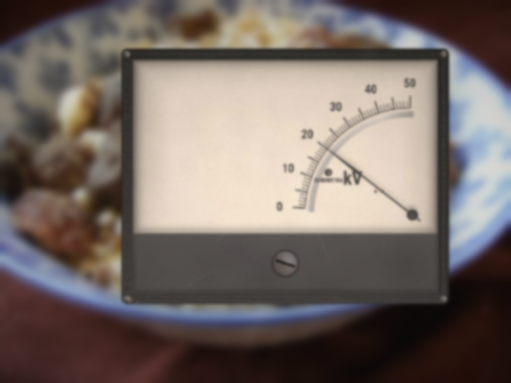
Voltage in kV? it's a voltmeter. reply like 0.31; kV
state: 20; kV
